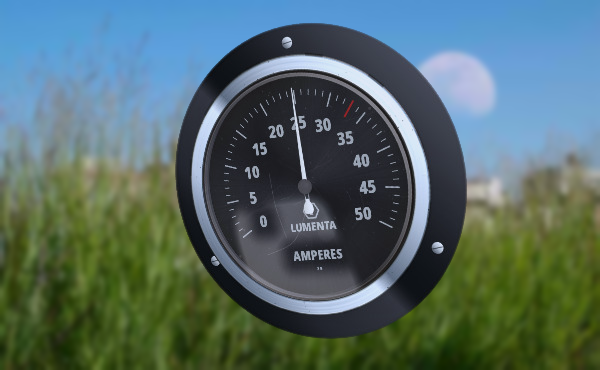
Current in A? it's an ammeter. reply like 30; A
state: 25; A
